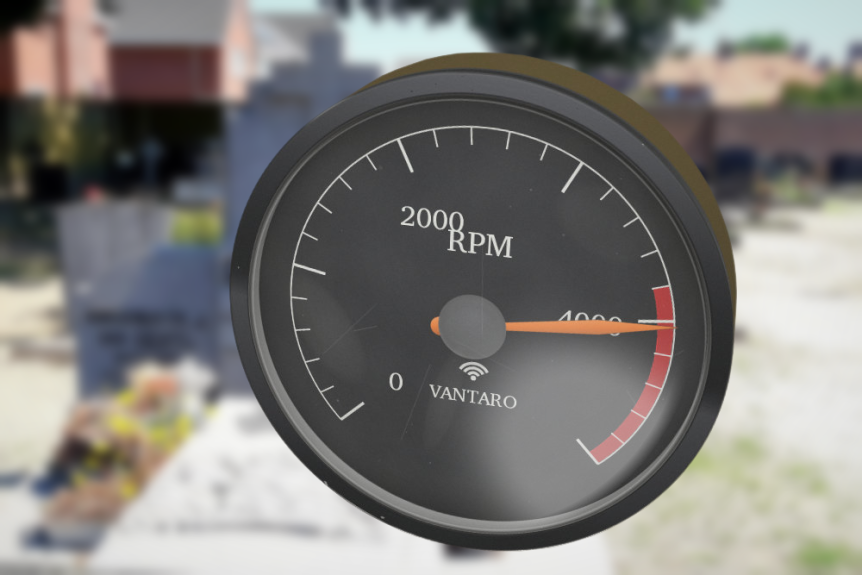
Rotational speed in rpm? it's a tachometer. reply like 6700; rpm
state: 4000; rpm
